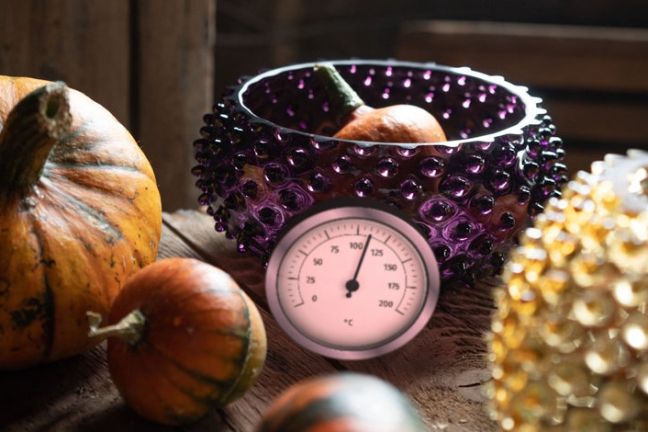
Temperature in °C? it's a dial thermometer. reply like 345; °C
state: 110; °C
